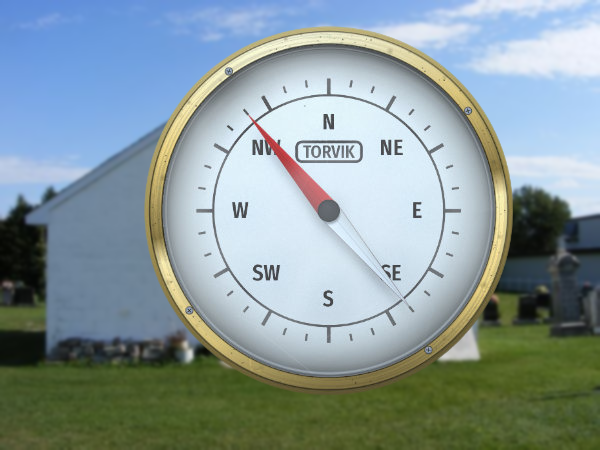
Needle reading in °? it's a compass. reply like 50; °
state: 320; °
